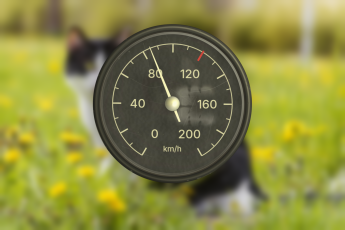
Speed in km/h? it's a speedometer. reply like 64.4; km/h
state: 85; km/h
